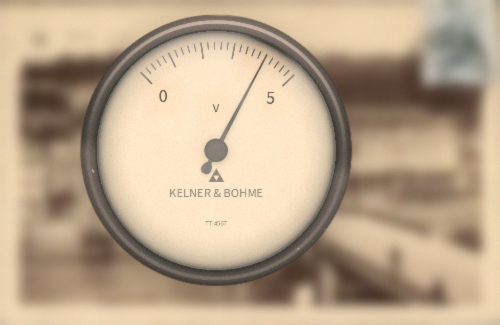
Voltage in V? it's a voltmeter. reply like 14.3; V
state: 4; V
